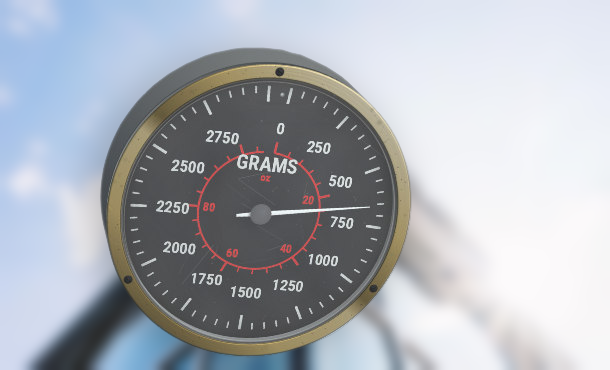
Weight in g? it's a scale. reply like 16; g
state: 650; g
